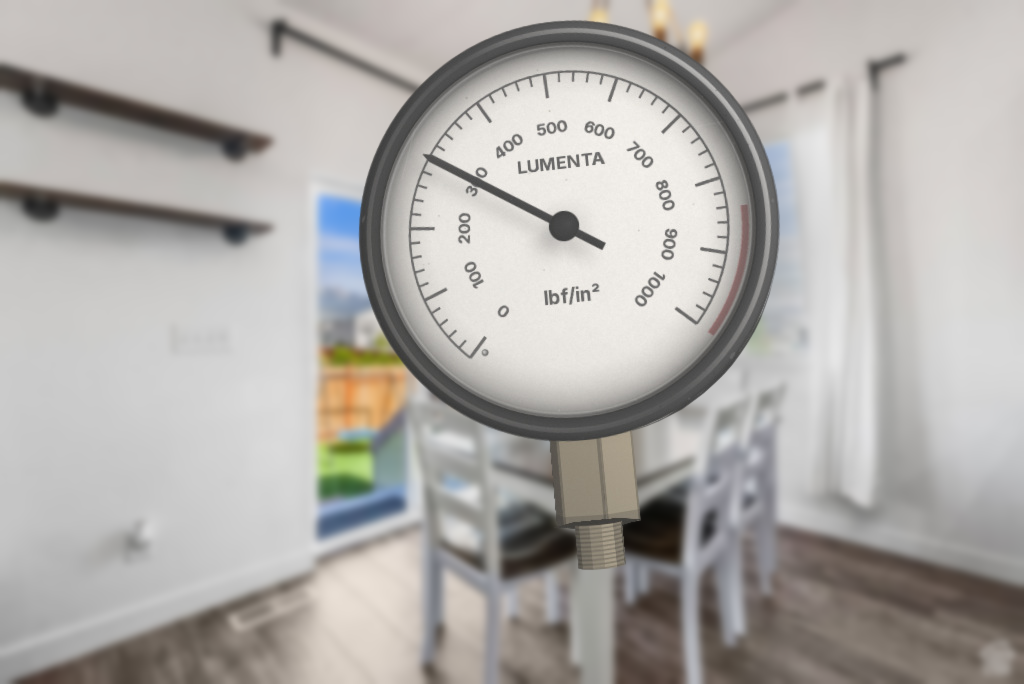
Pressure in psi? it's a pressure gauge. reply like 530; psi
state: 300; psi
